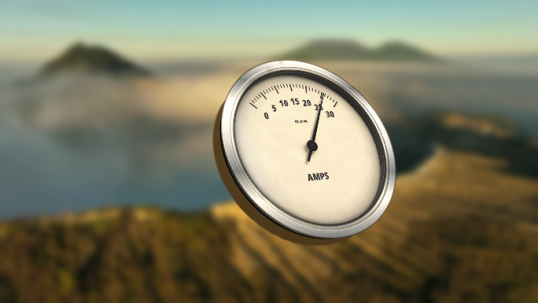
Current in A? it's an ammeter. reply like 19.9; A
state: 25; A
